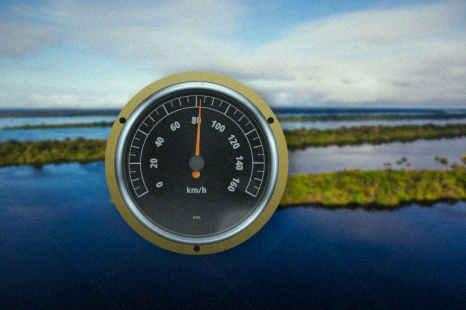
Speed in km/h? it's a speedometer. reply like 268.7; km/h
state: 82.5; km/h
